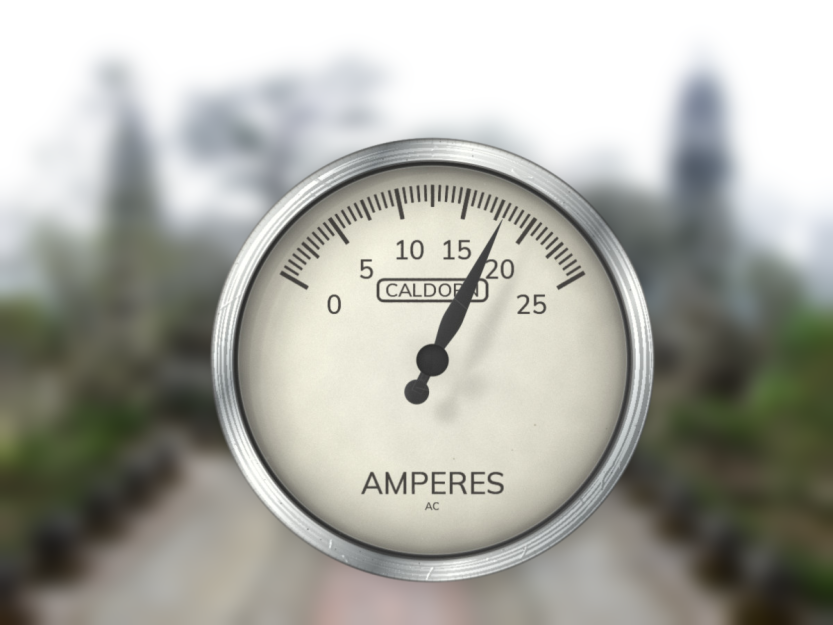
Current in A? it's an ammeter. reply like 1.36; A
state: 18; A
